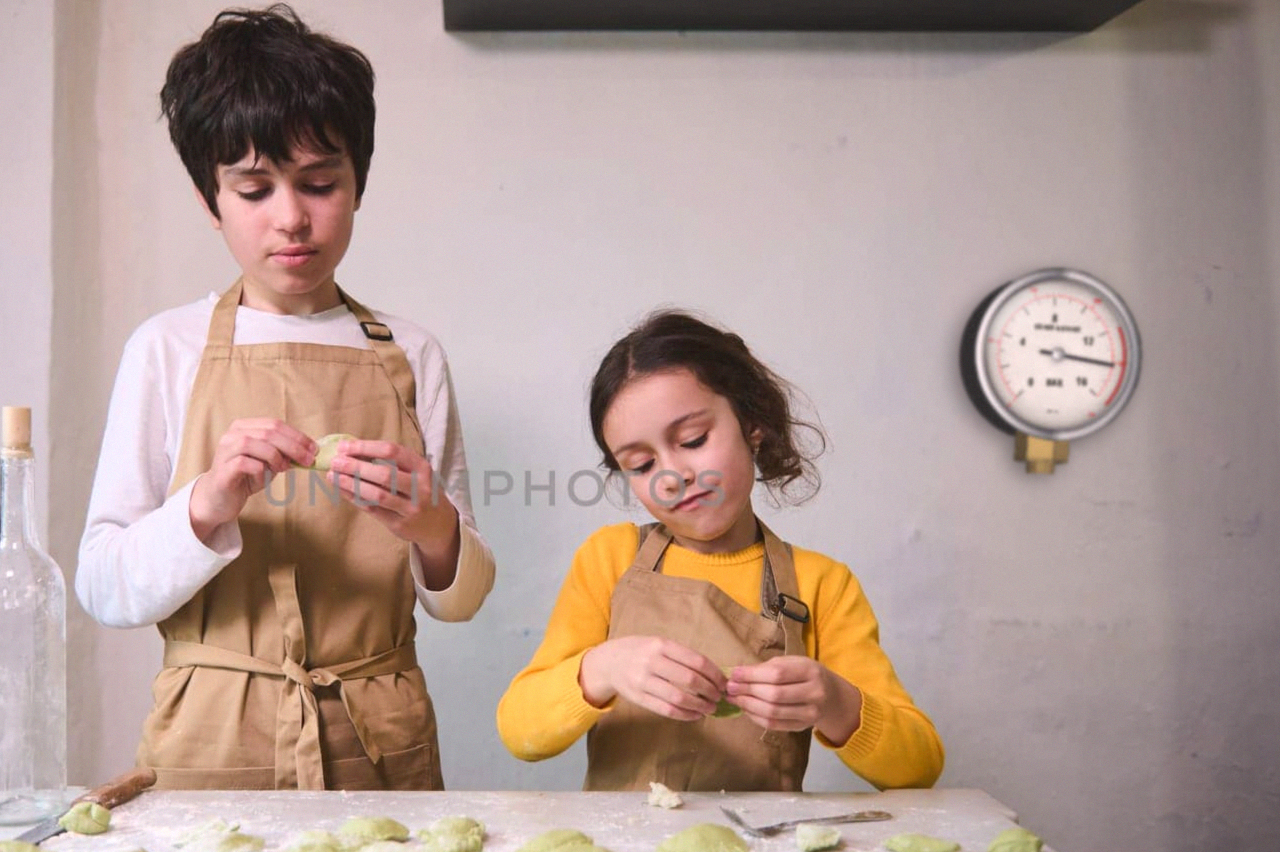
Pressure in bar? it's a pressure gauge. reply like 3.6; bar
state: 14; bar
